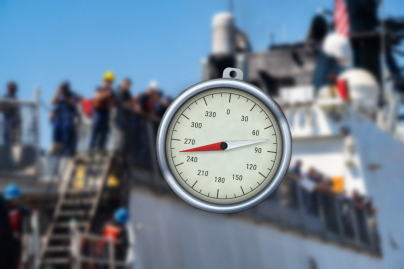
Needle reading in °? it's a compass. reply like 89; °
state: 255; °
